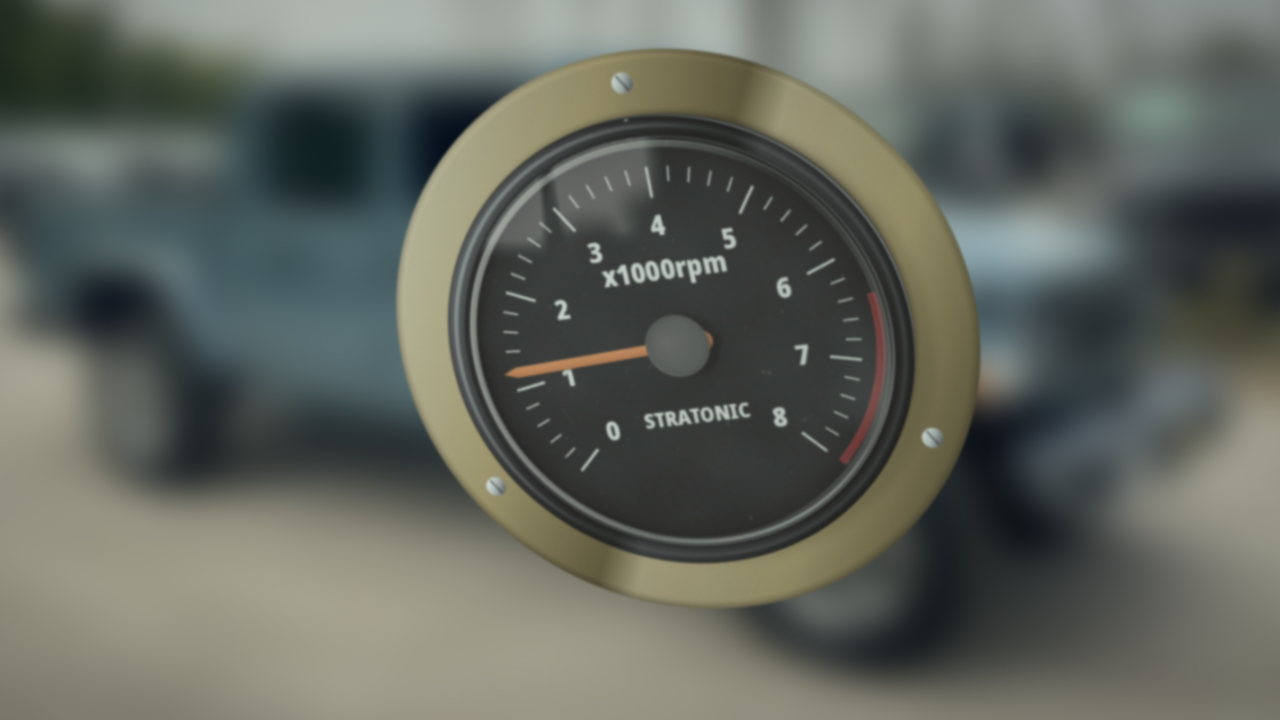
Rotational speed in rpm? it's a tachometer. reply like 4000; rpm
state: 1200; rpm
